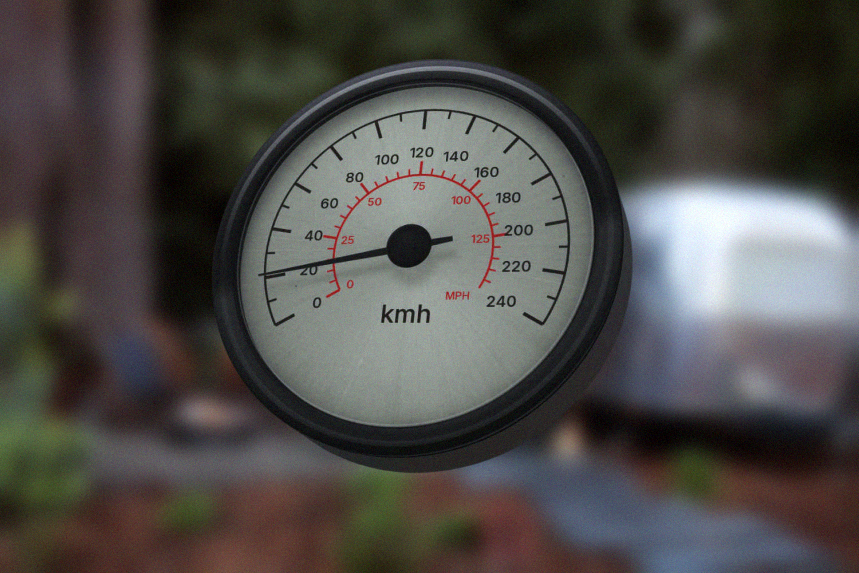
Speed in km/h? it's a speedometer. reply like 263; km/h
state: 20; km/h
